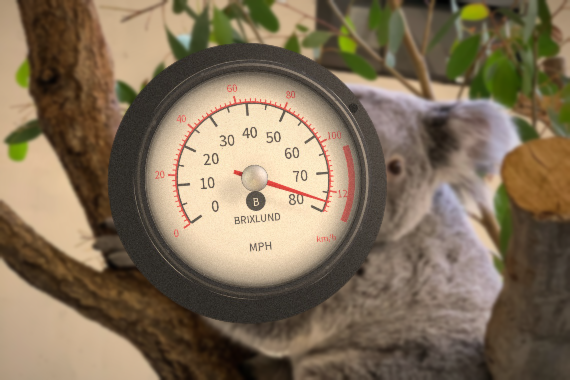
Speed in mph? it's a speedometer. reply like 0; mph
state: 77.5; mph
